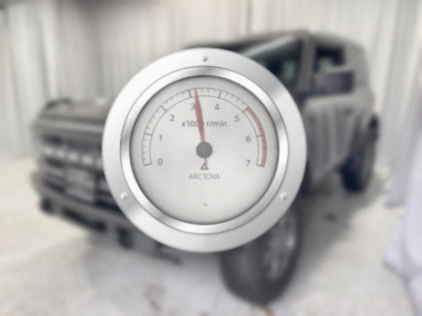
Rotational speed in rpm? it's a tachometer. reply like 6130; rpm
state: 3200; rpm
